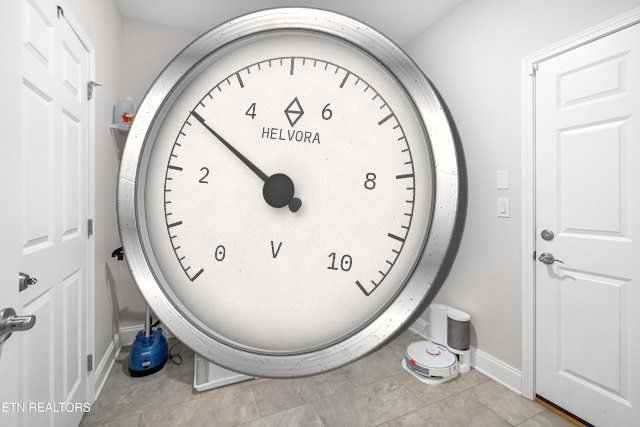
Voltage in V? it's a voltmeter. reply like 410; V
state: 3; V
